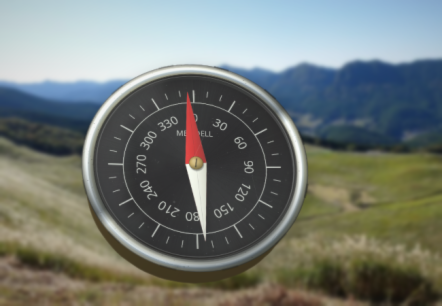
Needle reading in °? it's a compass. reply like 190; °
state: 355; °
